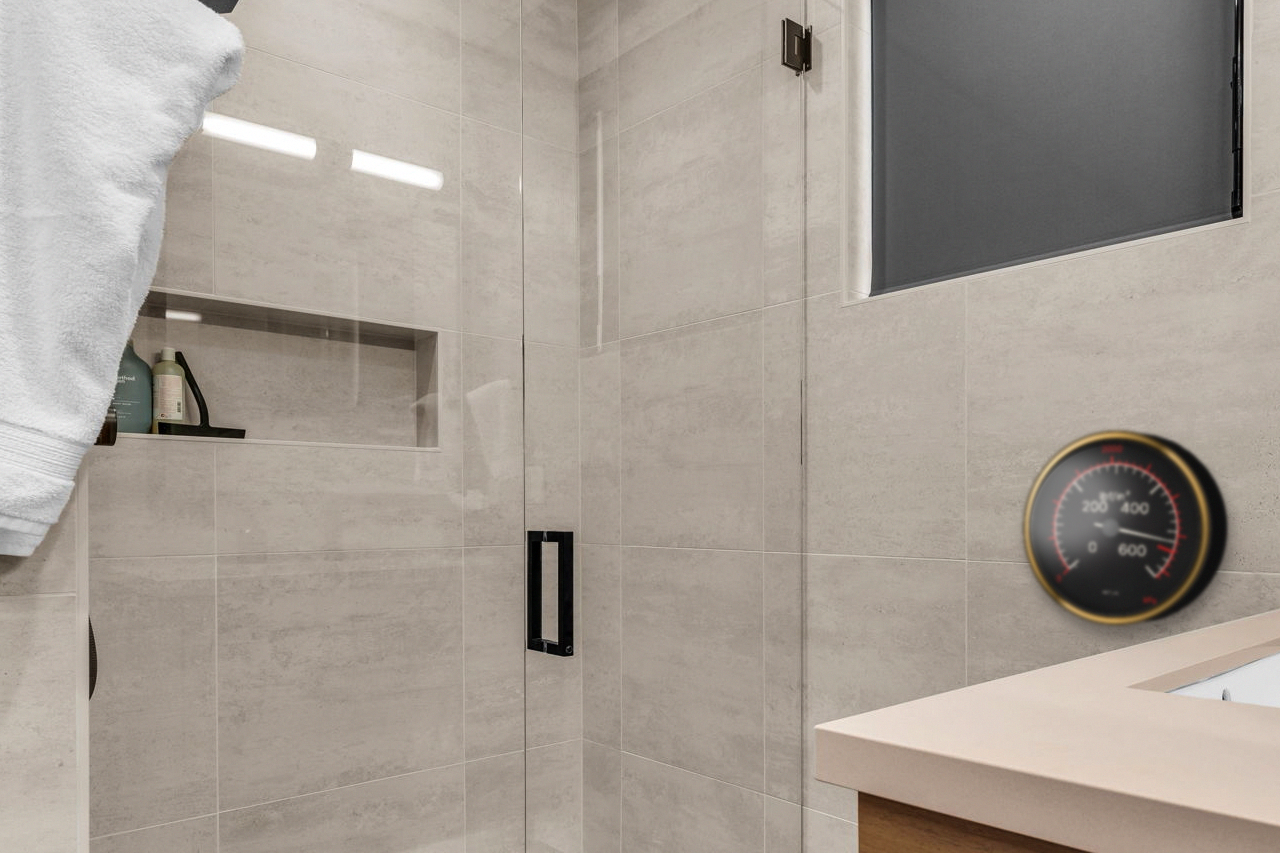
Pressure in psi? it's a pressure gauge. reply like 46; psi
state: 520; psi
